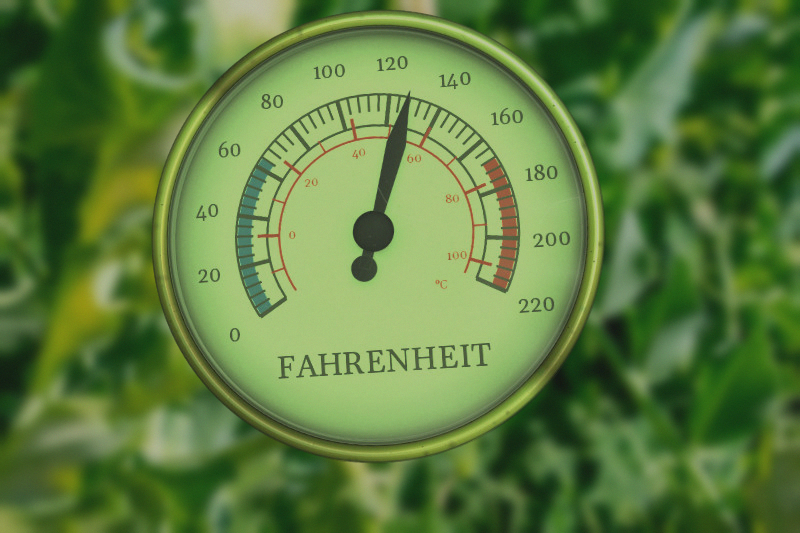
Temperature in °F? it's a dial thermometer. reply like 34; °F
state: 128; °F
